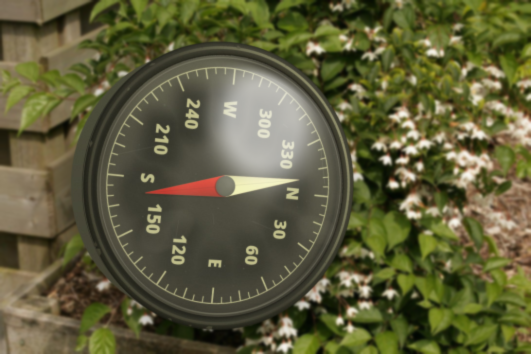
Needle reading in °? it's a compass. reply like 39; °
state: 170; °
